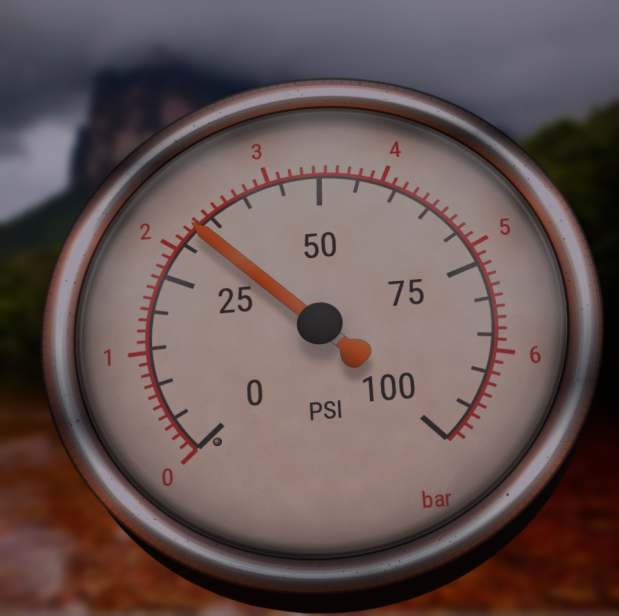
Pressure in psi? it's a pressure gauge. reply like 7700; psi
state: 32.5; psi
